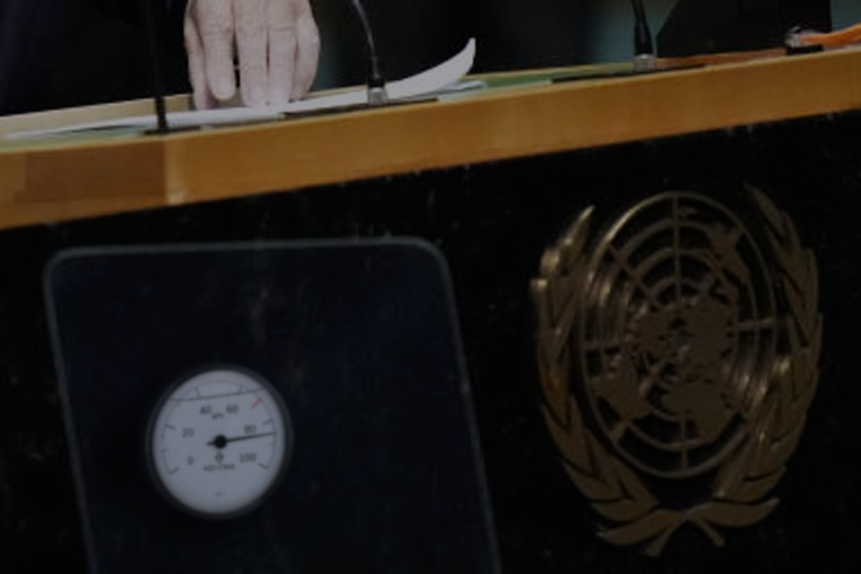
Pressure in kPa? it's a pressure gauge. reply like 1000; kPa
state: 85; kPa
